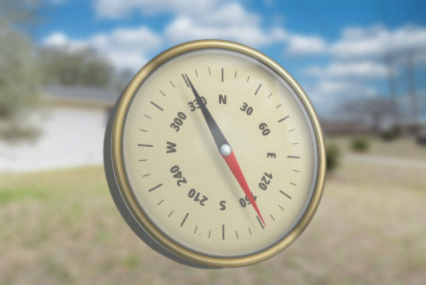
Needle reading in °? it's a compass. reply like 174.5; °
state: 150; °
